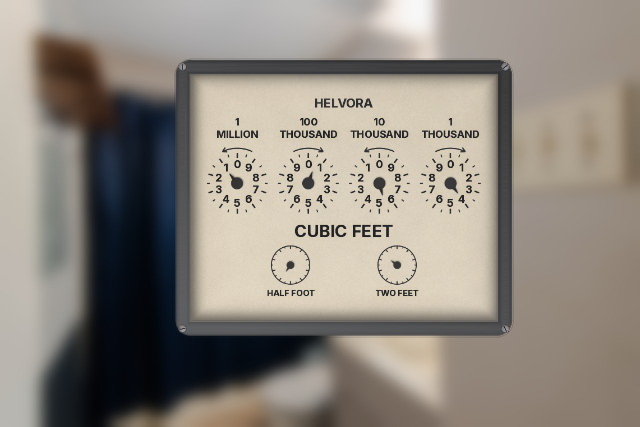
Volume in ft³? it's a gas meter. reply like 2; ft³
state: 105400; ft³
